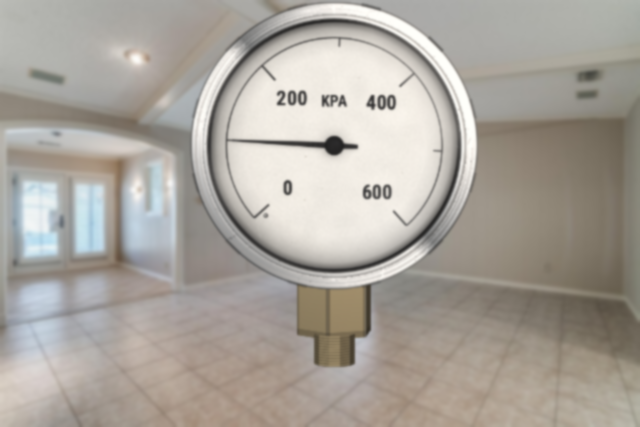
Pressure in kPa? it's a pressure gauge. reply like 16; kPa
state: 100; kPa
